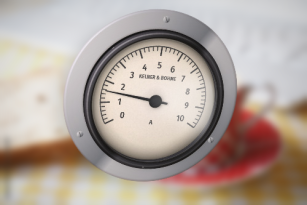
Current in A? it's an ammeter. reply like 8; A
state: 1.6; A
